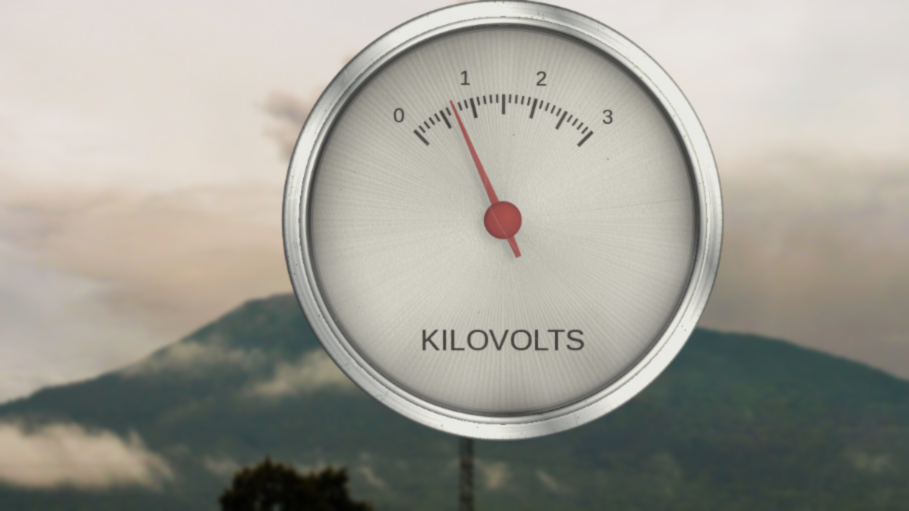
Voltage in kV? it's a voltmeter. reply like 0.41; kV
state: 0.7; kV
